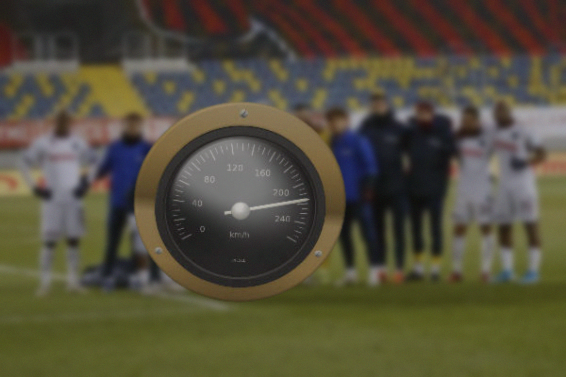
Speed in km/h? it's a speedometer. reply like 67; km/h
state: 215; km/h
